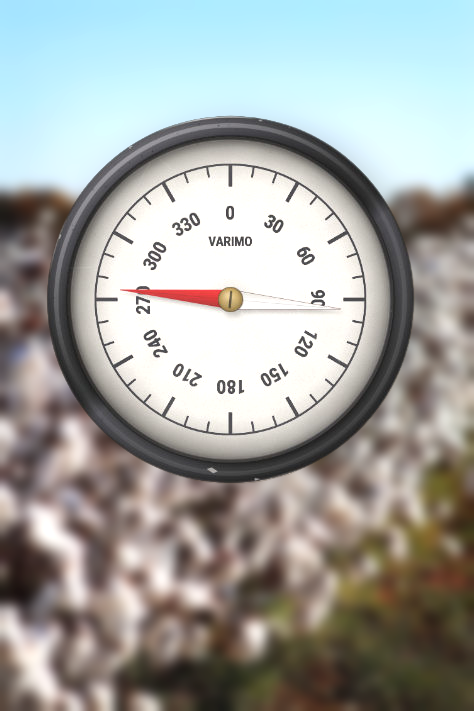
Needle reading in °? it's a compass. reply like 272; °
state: 275; °
